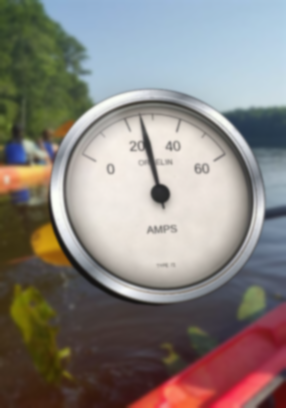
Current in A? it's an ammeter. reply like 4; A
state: 25; A
